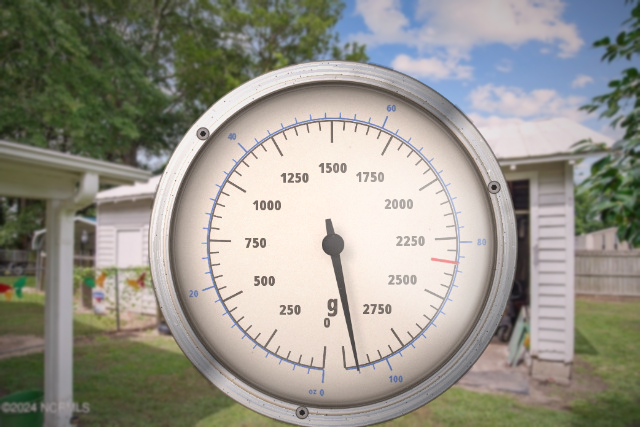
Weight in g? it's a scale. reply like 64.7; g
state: 2950; g
